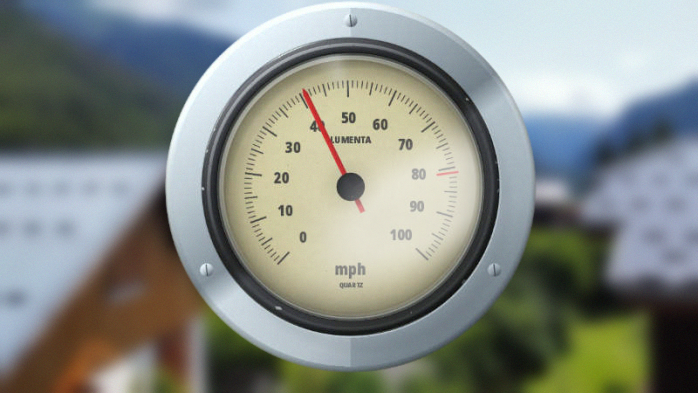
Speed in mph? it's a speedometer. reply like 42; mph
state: 41; mph
